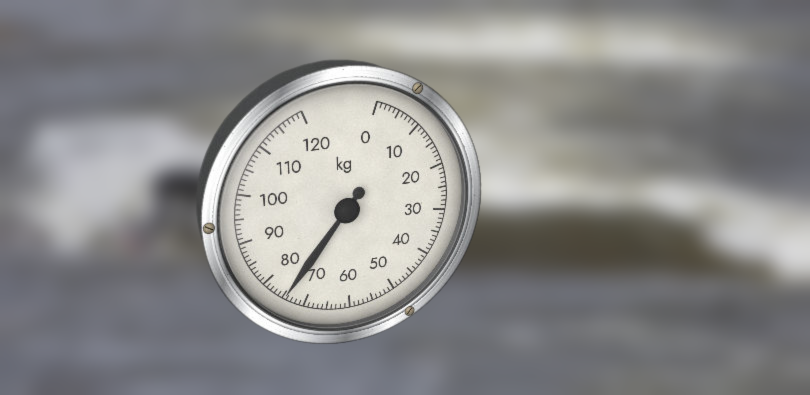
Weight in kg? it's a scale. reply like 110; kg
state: 75; kg
